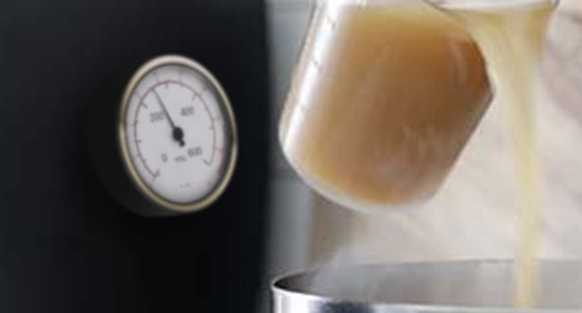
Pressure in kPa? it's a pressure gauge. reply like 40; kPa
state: 250; kPa
